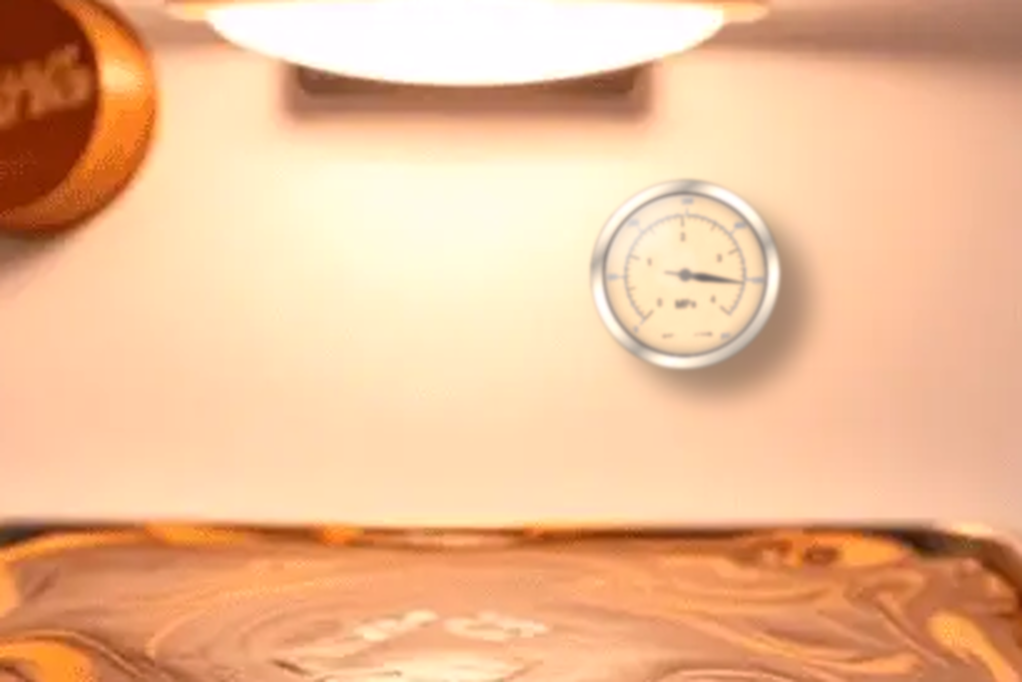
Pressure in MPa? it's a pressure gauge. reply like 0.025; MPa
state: 3.5; MPa
